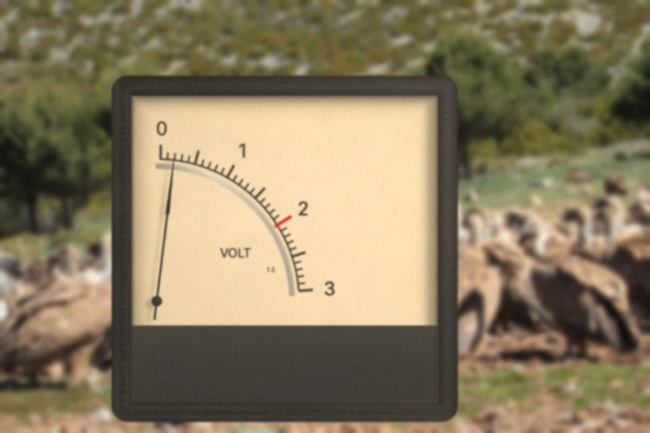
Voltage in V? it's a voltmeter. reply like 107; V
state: 0.2; V
